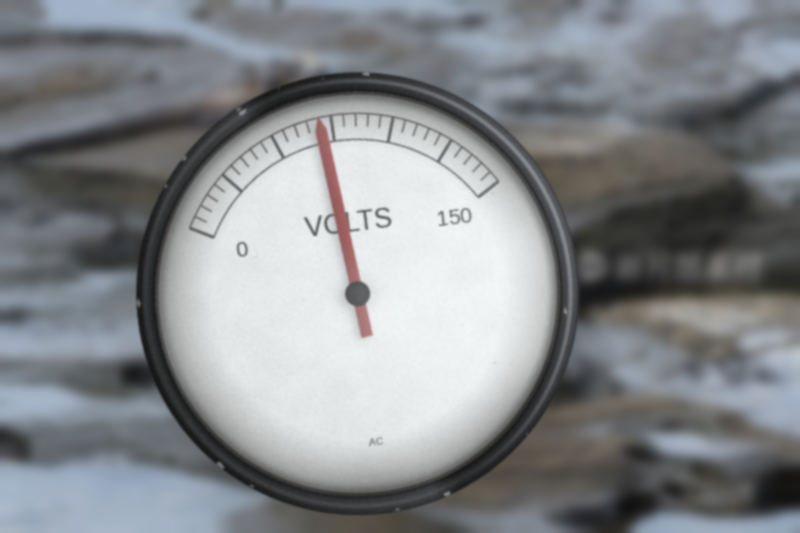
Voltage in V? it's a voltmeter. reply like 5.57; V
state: 70; V
